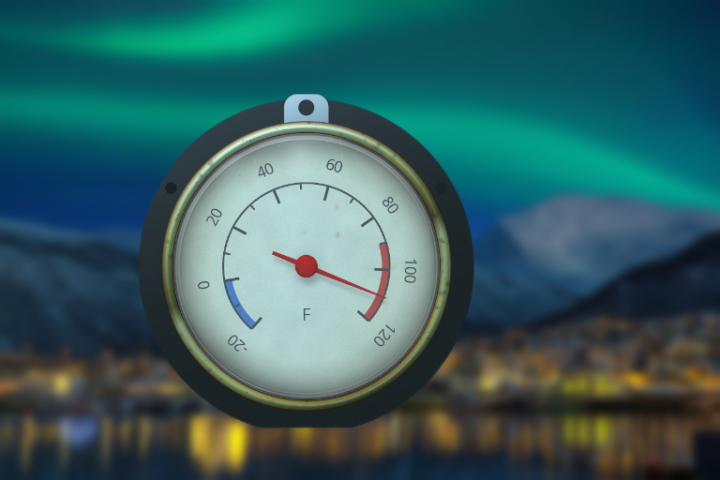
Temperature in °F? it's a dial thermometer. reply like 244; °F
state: 110; °F
